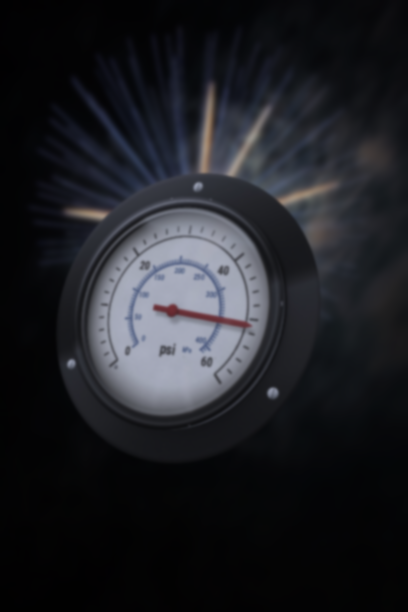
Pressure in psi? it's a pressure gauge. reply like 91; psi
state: 51; psi
